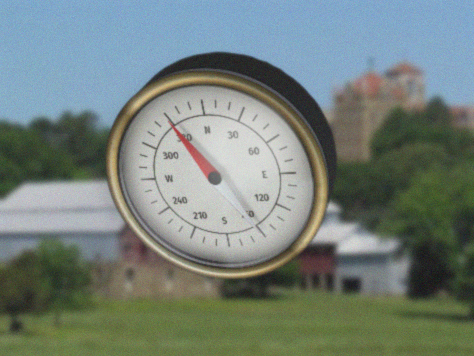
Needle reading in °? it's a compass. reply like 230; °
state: 330; °
